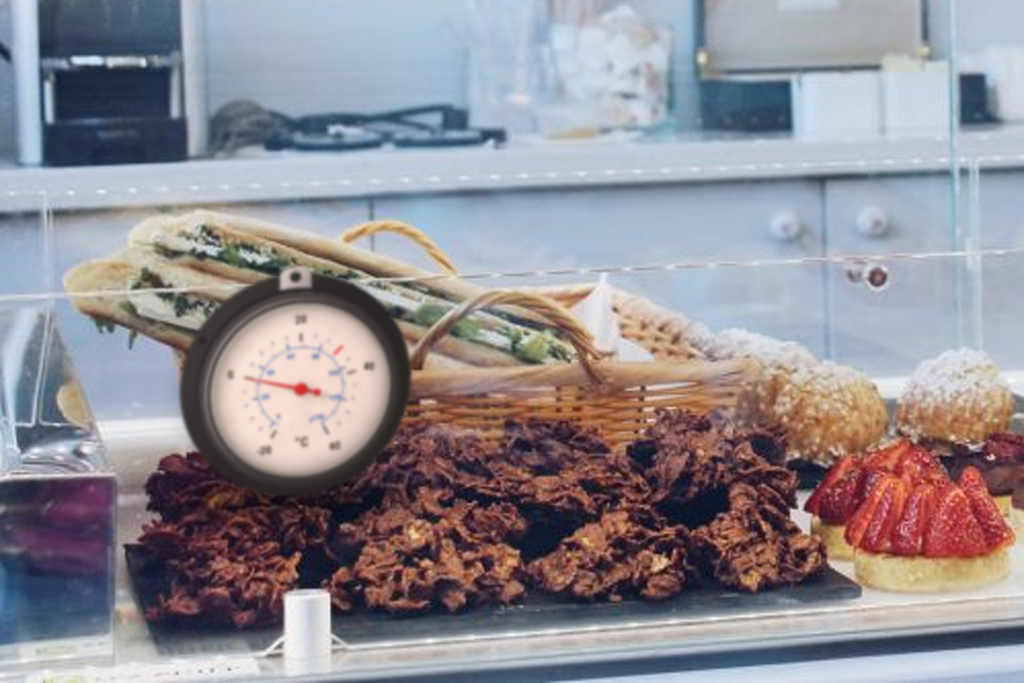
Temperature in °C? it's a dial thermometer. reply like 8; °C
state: 0; °C
